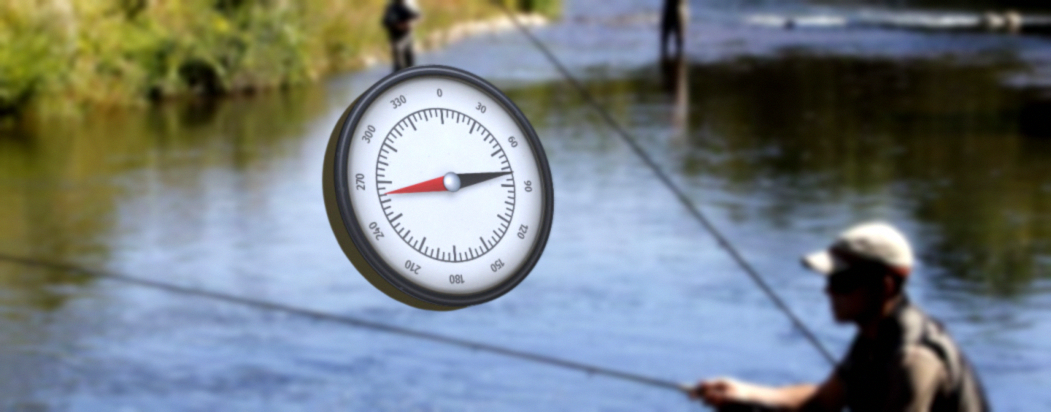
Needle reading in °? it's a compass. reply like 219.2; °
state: 260; °
